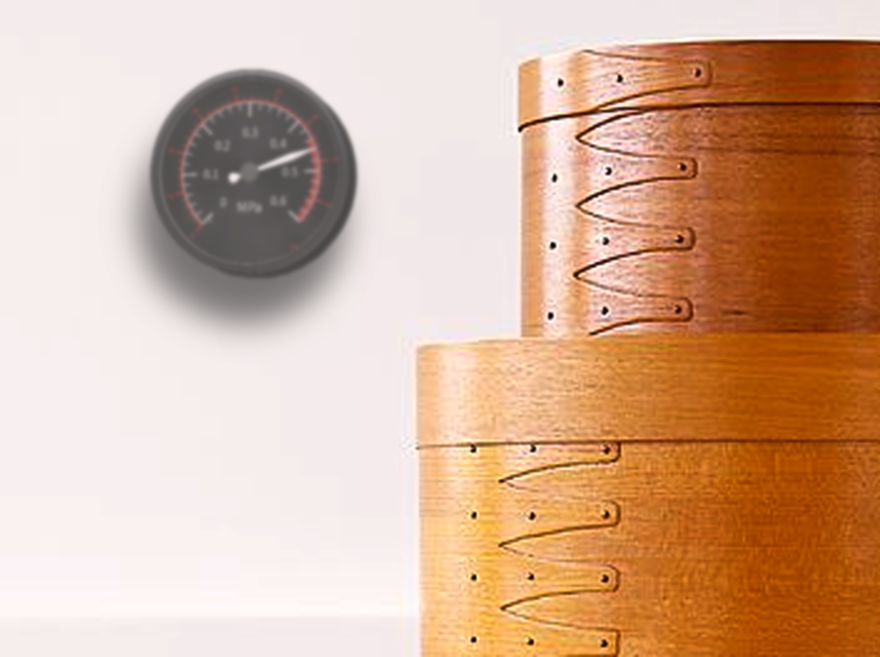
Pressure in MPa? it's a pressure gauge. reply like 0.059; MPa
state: 0.46; MPa
